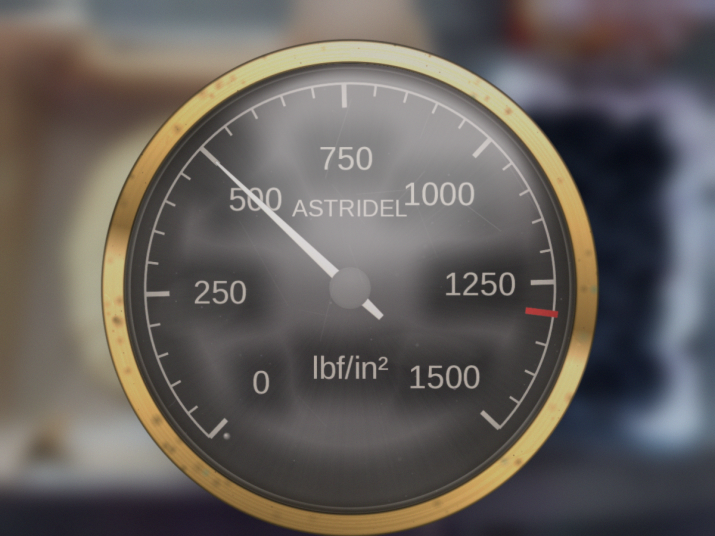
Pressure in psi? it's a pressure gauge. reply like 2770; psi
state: 500; psi
